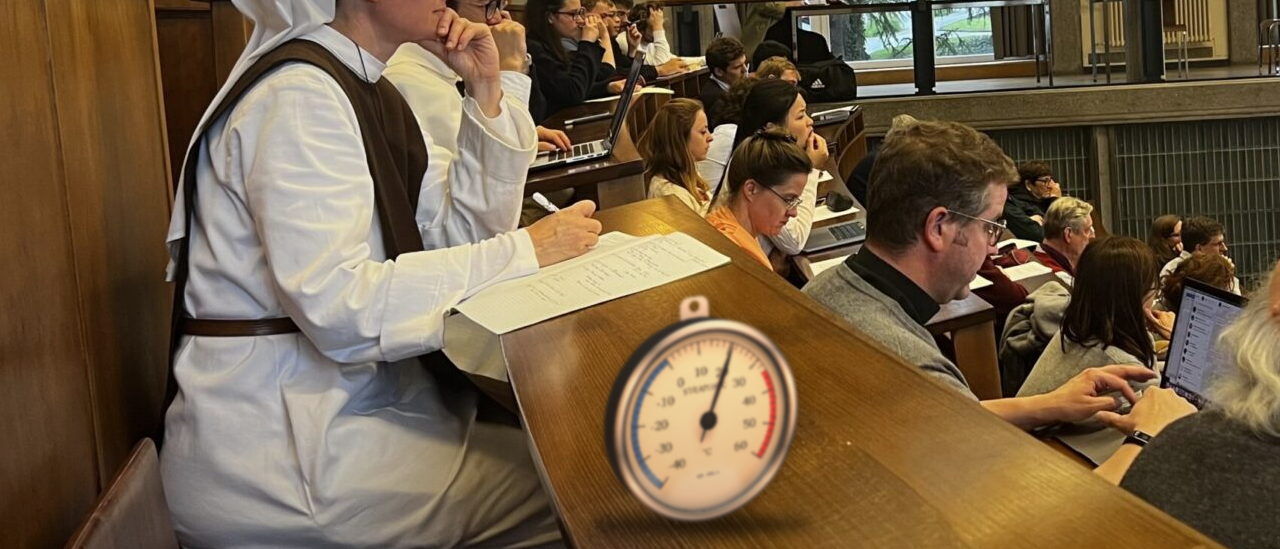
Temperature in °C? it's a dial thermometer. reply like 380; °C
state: 20; °C
